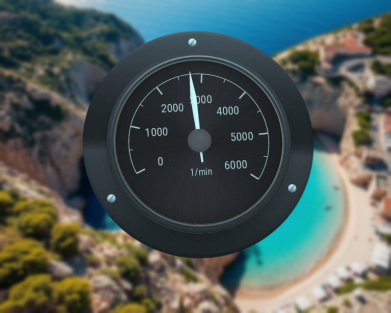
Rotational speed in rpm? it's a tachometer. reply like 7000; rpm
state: 2750; rpm
